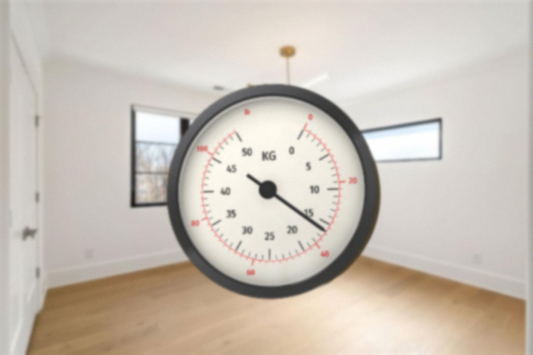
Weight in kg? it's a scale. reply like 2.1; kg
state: 16; kg
